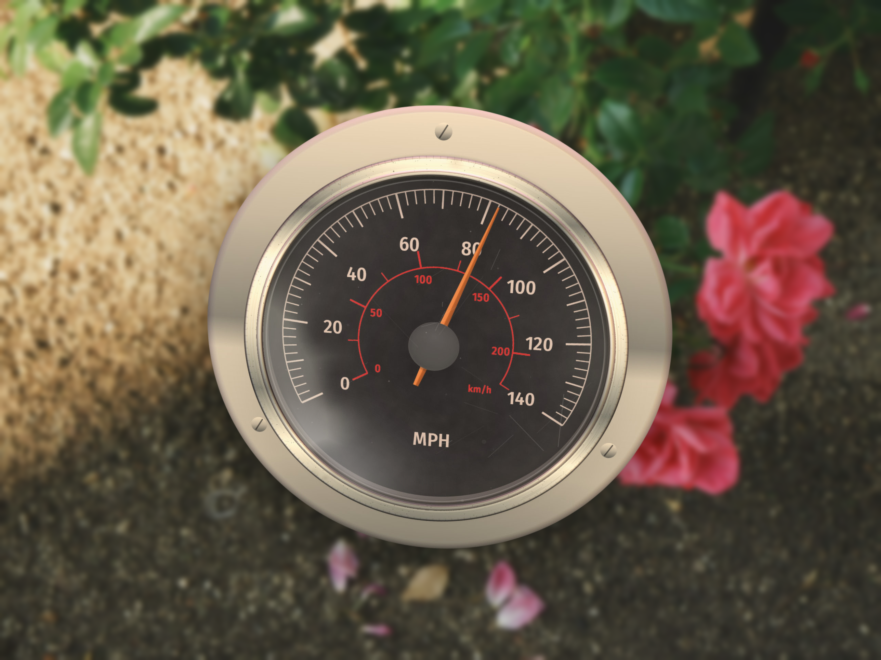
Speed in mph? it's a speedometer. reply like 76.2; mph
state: 82; mph
